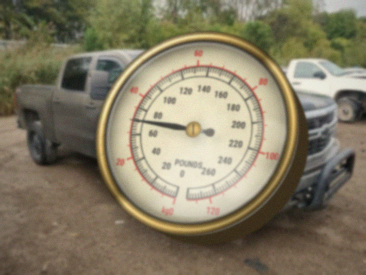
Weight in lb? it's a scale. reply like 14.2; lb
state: 70; lb
